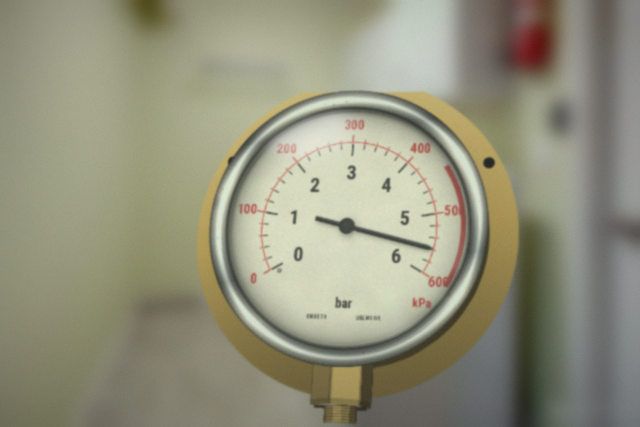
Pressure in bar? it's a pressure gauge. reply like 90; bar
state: 5.6; bar
